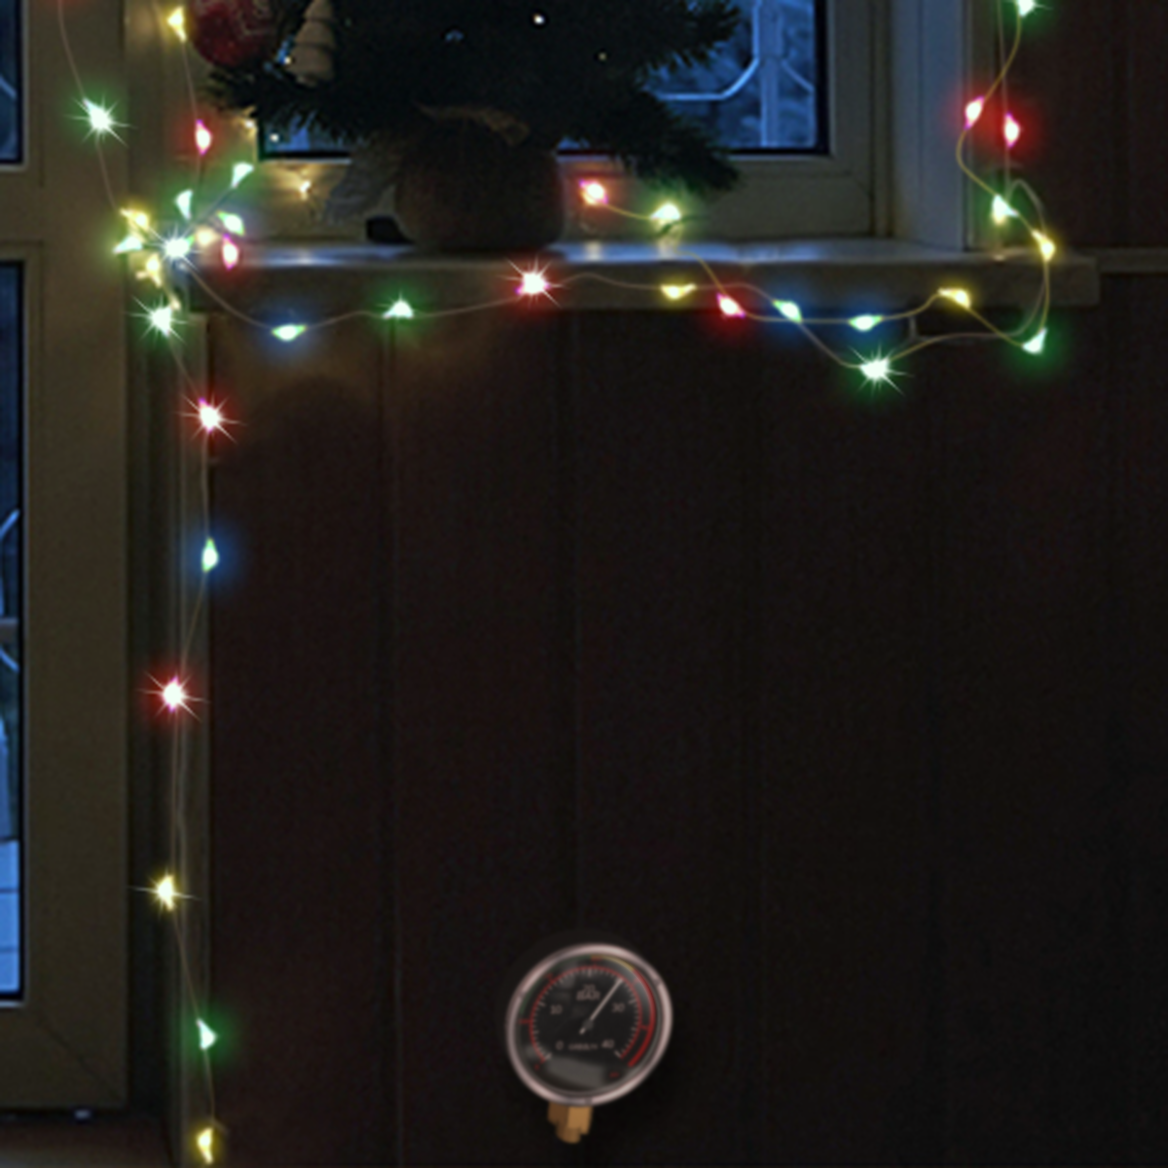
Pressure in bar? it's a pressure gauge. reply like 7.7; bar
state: 25; bar
